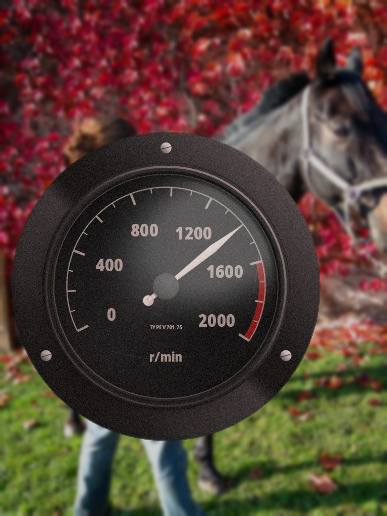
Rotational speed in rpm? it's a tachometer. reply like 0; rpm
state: 1400; rpm
